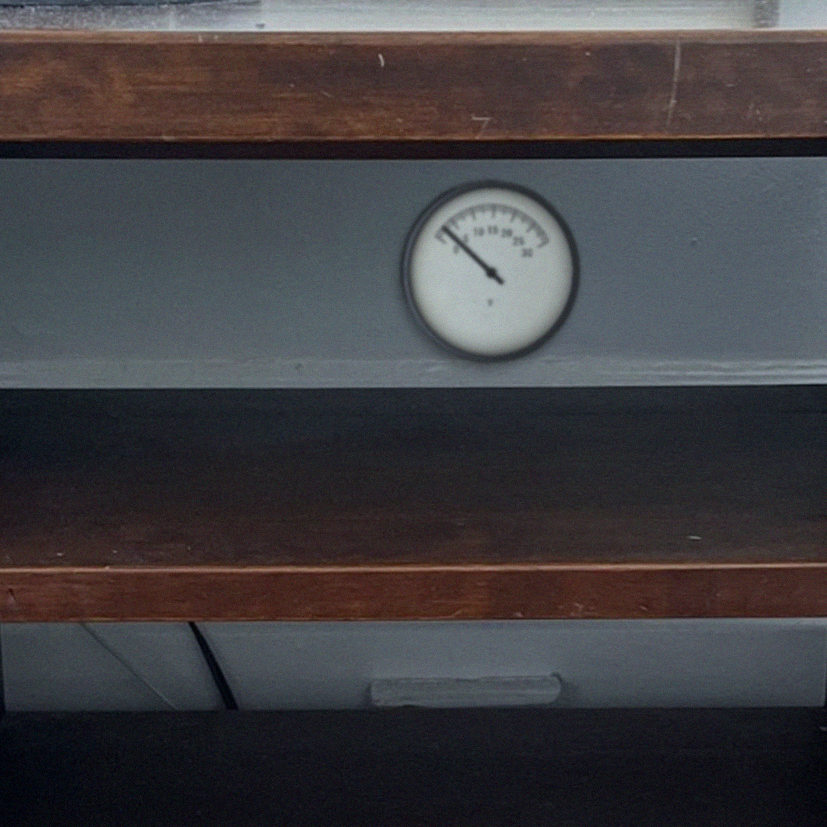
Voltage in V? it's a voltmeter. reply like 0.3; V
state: 2.5; V
